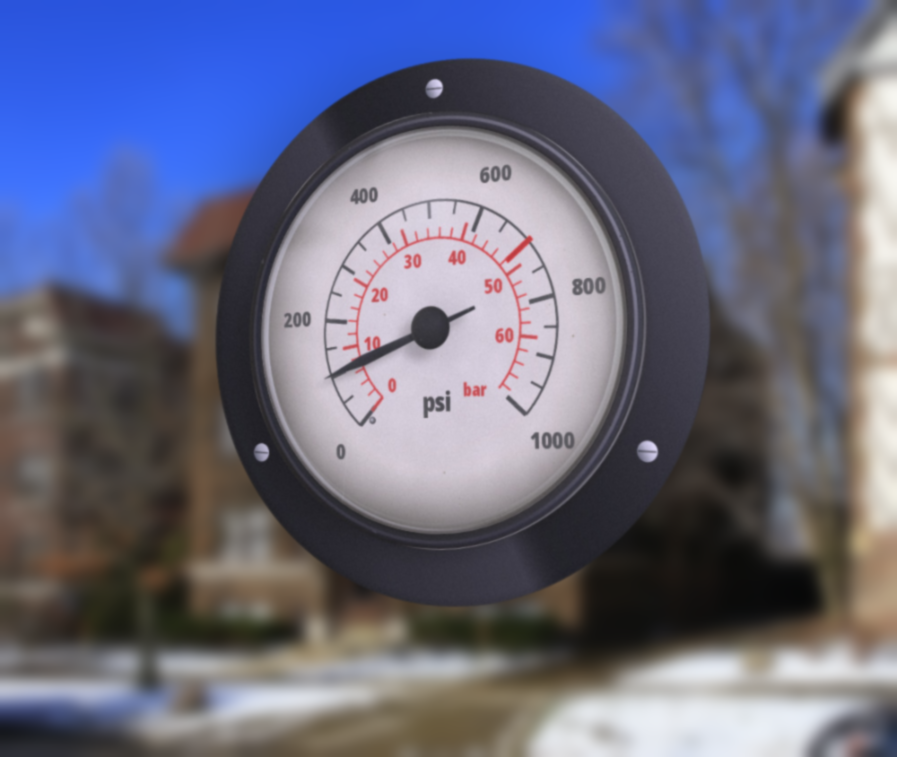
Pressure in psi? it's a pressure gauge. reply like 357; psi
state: 100; psi
